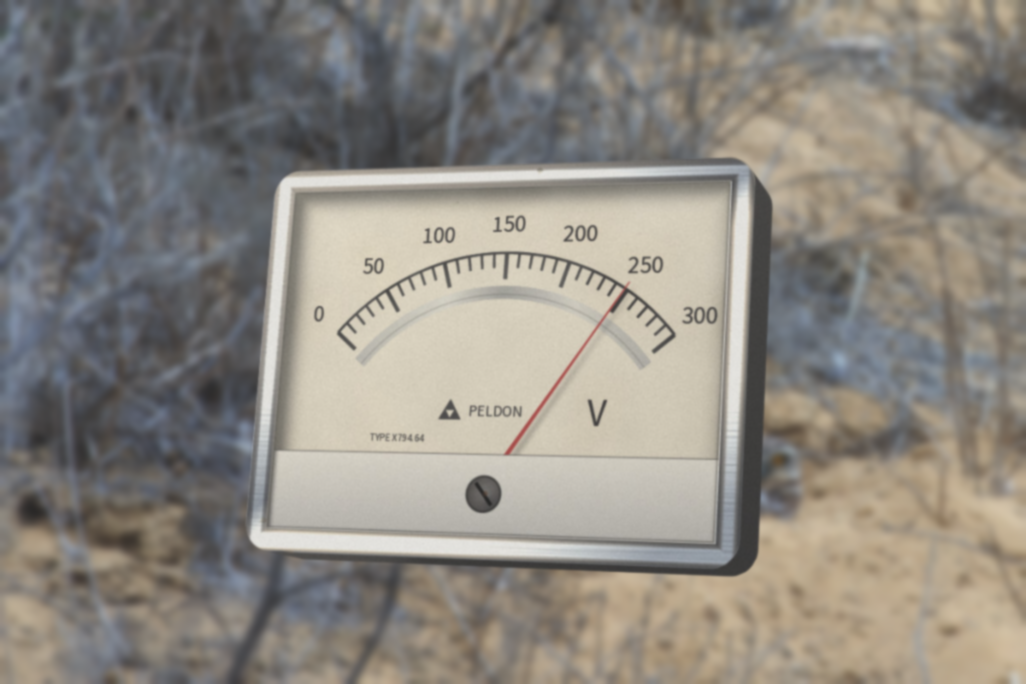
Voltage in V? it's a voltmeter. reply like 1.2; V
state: 250; V
